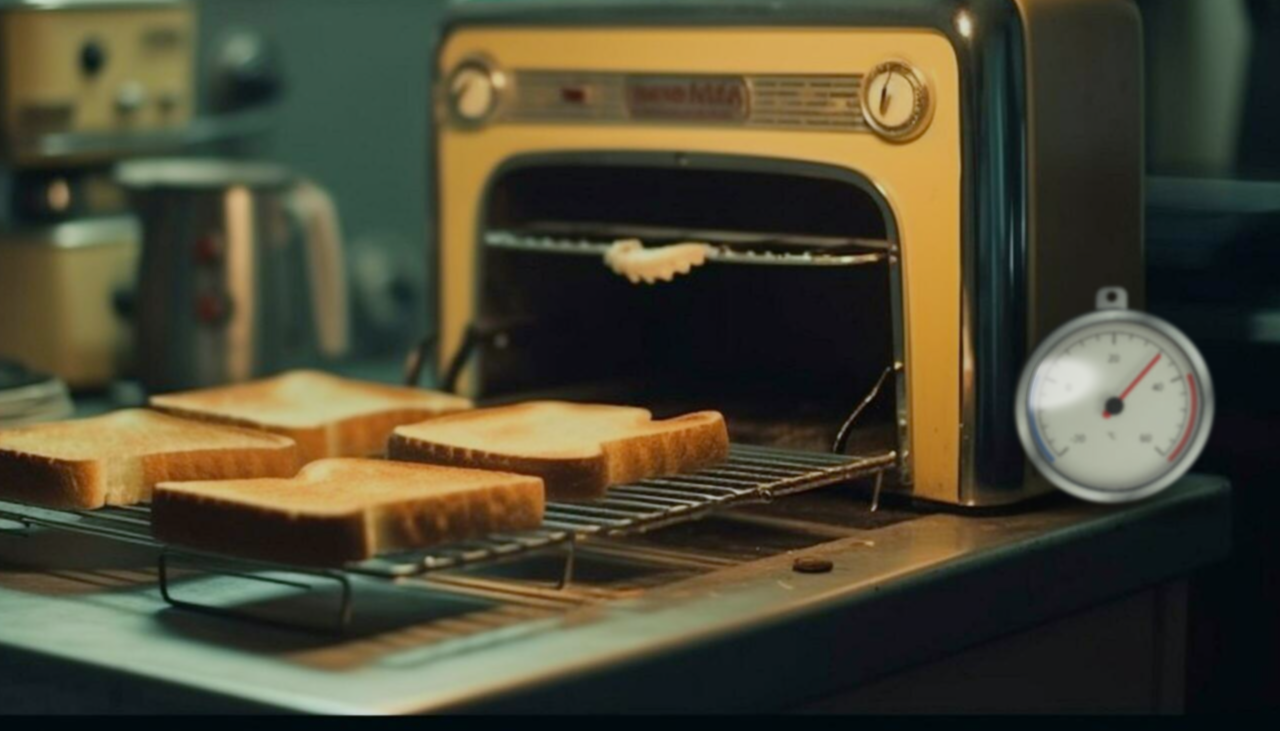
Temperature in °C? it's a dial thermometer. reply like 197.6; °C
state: 32; °C
